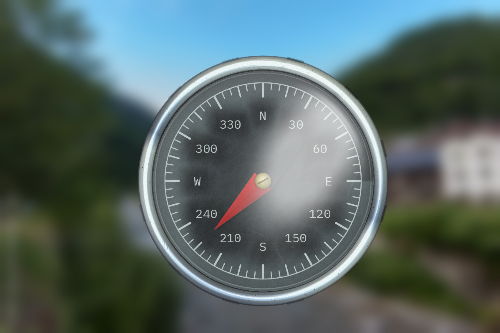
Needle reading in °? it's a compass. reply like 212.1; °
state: 225; °
